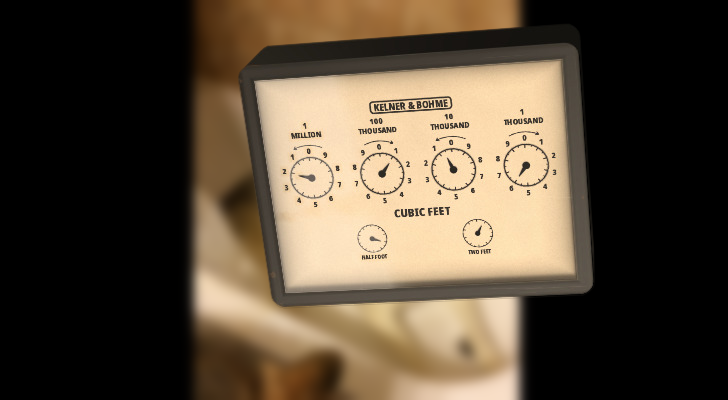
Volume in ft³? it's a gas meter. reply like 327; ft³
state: 210600; ft³
